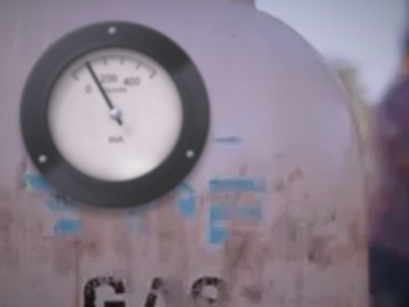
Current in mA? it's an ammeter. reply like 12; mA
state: 100; mA
